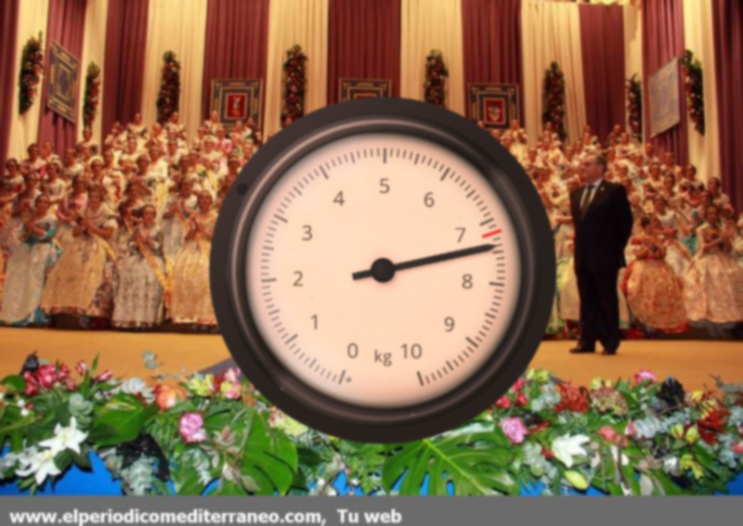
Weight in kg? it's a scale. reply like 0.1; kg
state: 7.4; kg
